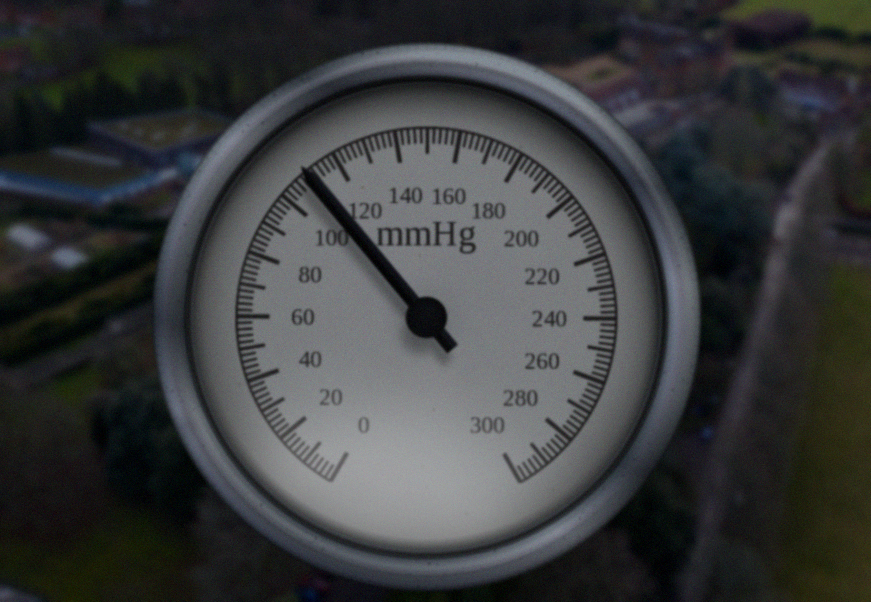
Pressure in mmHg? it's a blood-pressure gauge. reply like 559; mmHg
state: 110; mmHg
